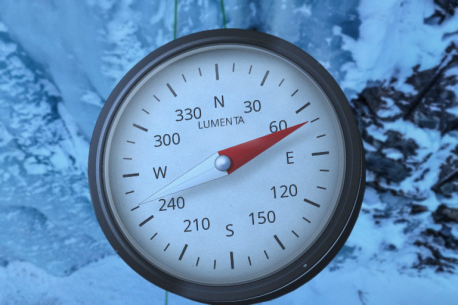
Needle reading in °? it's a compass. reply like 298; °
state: 70; °
